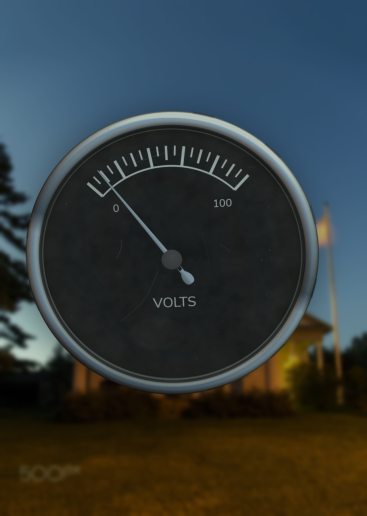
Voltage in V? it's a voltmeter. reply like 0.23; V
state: 10; V
